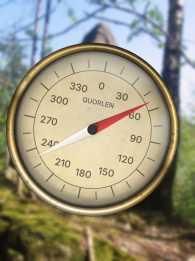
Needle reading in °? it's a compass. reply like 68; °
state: 52.5; °
